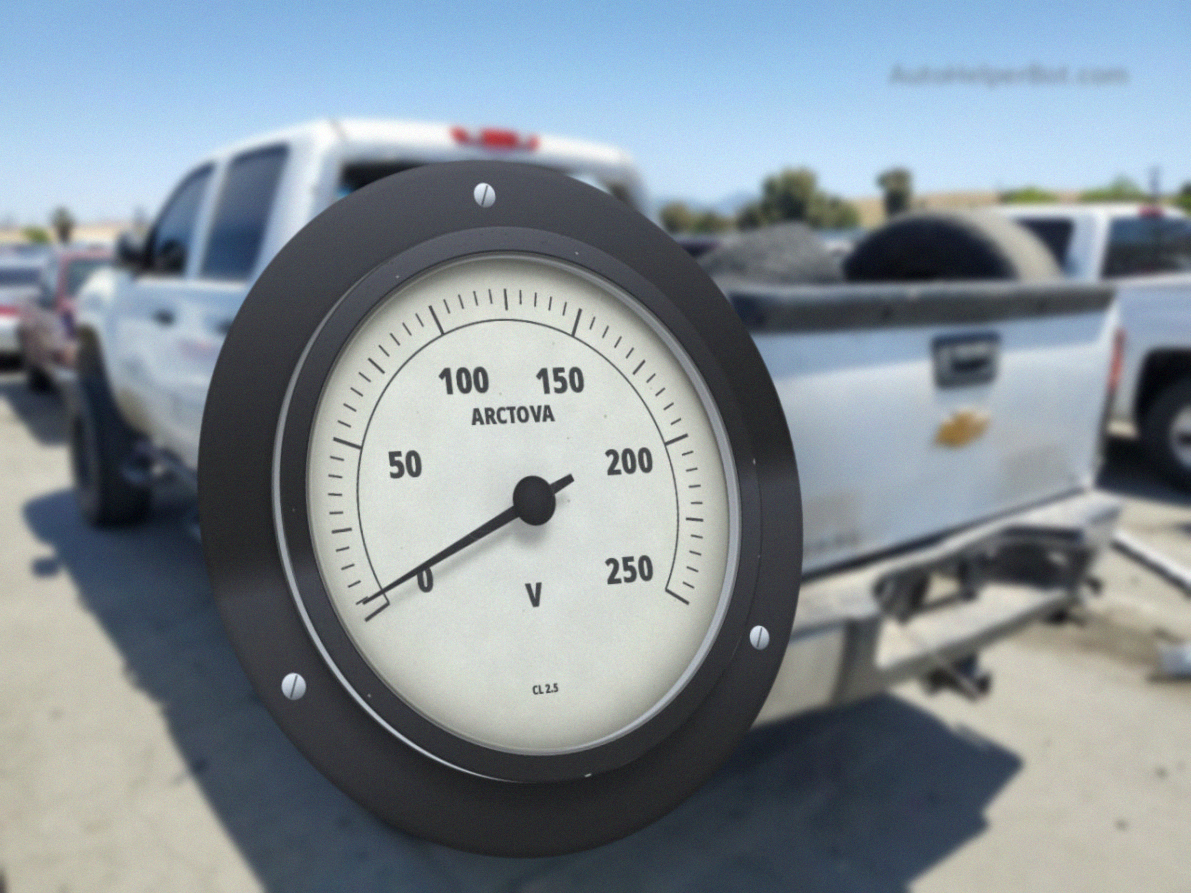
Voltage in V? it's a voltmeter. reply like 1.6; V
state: 5; V
